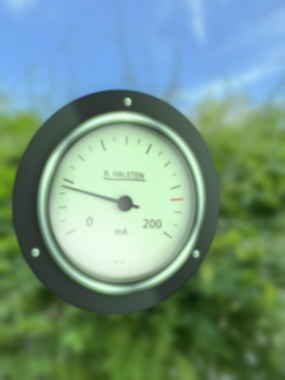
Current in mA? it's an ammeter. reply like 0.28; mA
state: 35; mA
